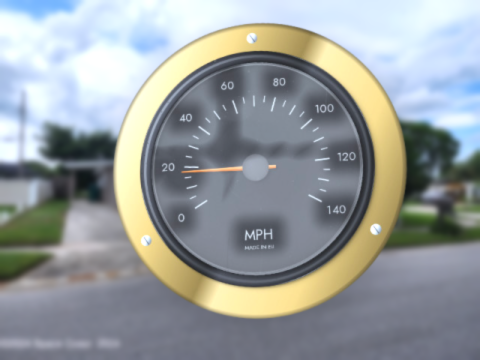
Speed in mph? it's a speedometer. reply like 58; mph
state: 17.5; mph
